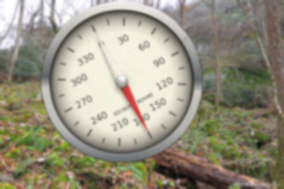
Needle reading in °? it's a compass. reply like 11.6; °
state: 180; °
